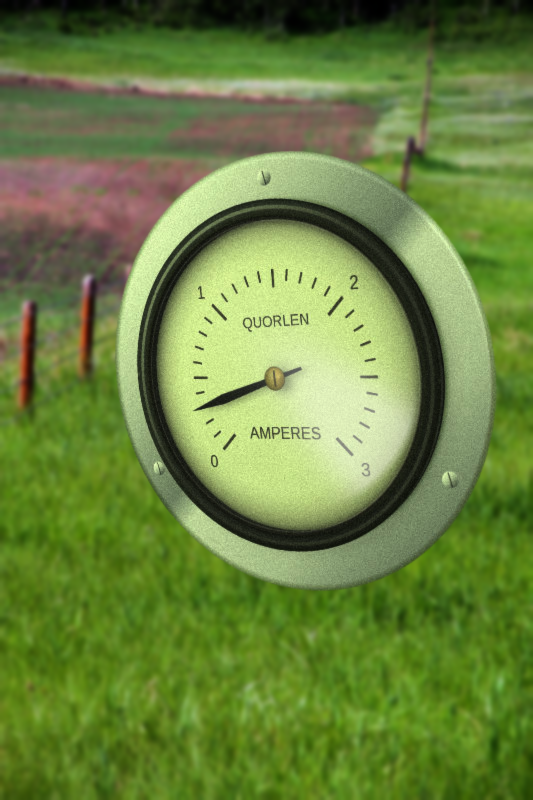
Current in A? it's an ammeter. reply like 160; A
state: 0.3; A
